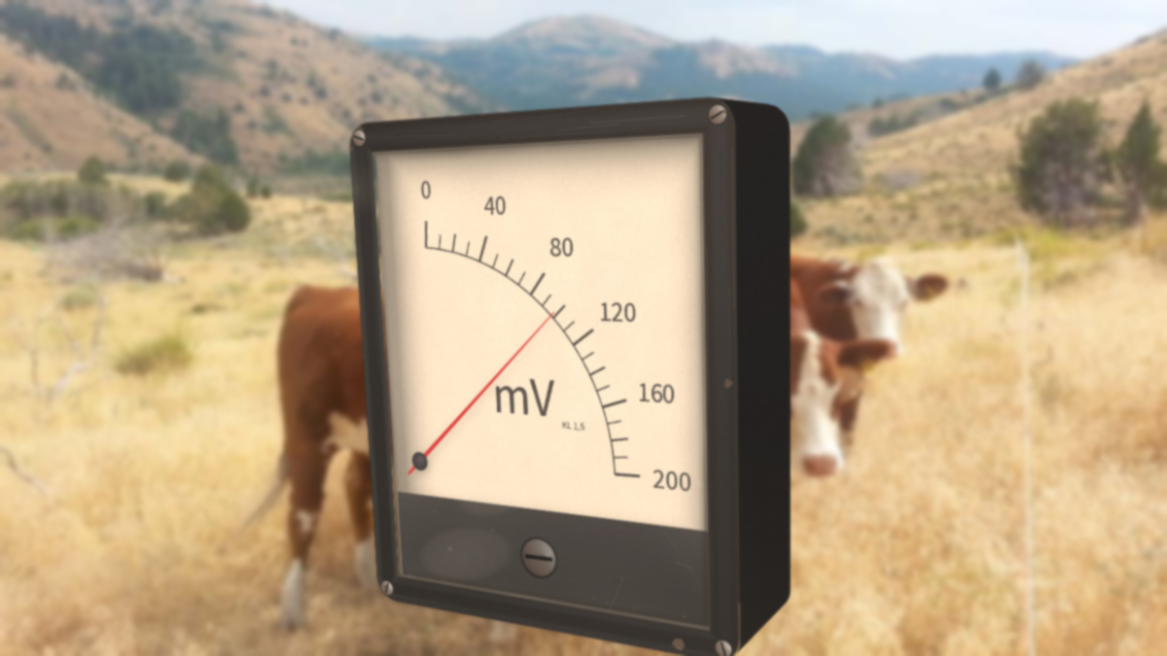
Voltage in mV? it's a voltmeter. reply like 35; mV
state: 100; mV
